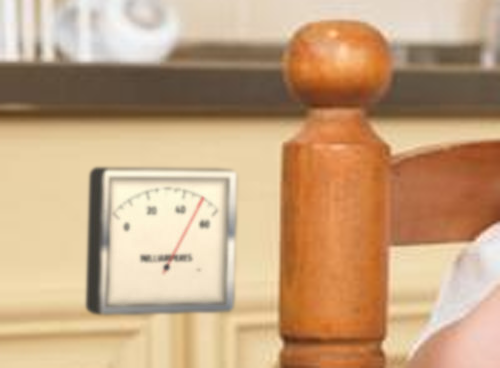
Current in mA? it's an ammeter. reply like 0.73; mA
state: 50; mA
